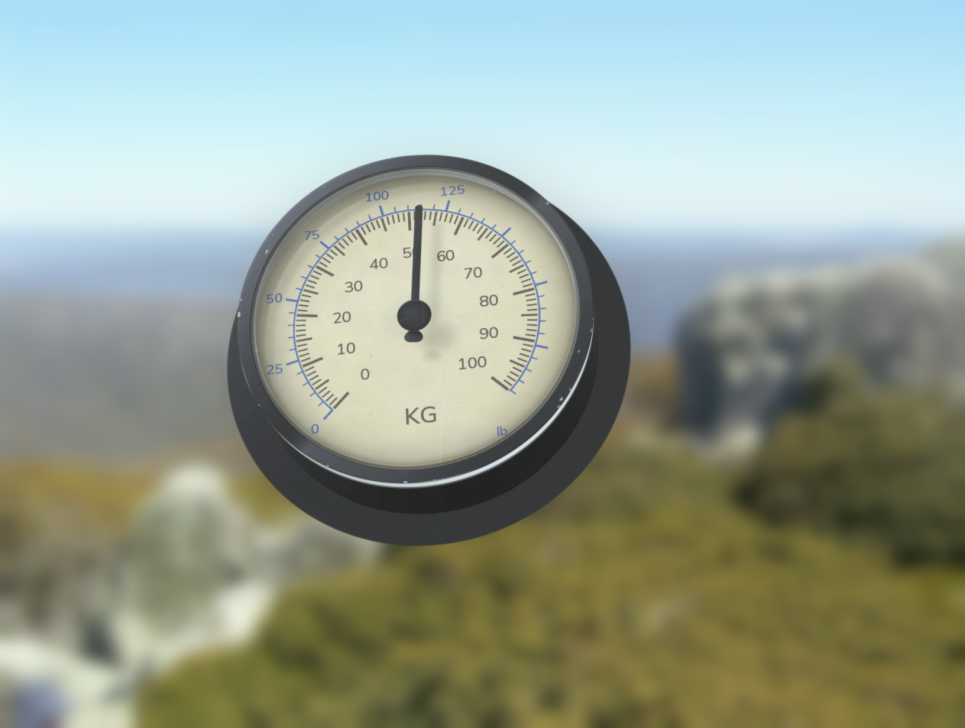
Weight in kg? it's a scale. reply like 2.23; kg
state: 52; kg
